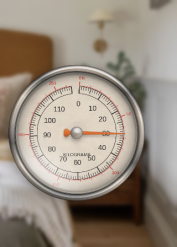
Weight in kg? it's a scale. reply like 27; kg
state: 30; kg
